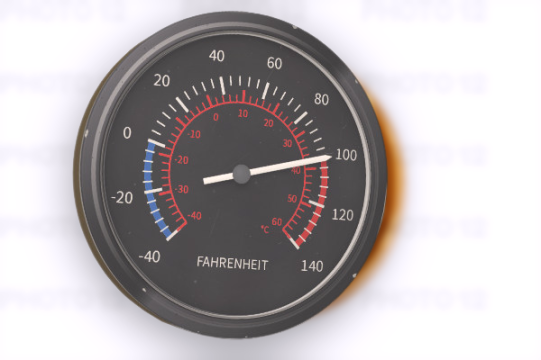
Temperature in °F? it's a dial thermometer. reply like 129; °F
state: 100; °F
